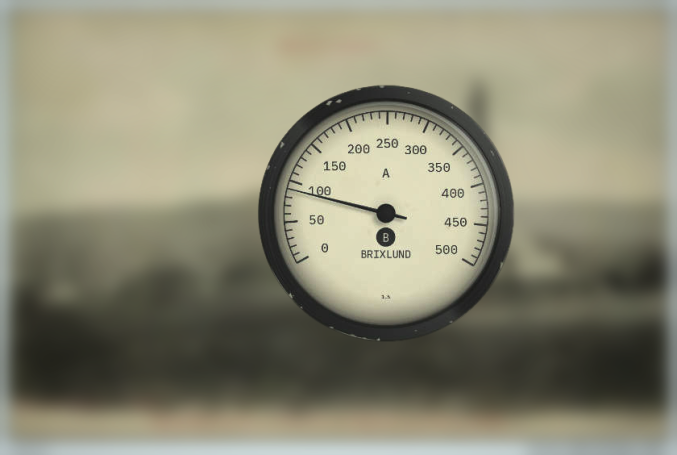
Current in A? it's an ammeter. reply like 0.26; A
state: 90; A
